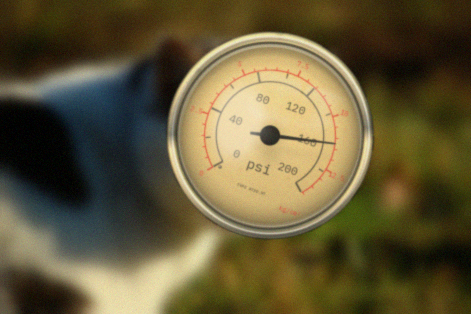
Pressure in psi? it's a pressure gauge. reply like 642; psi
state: 160; psi
